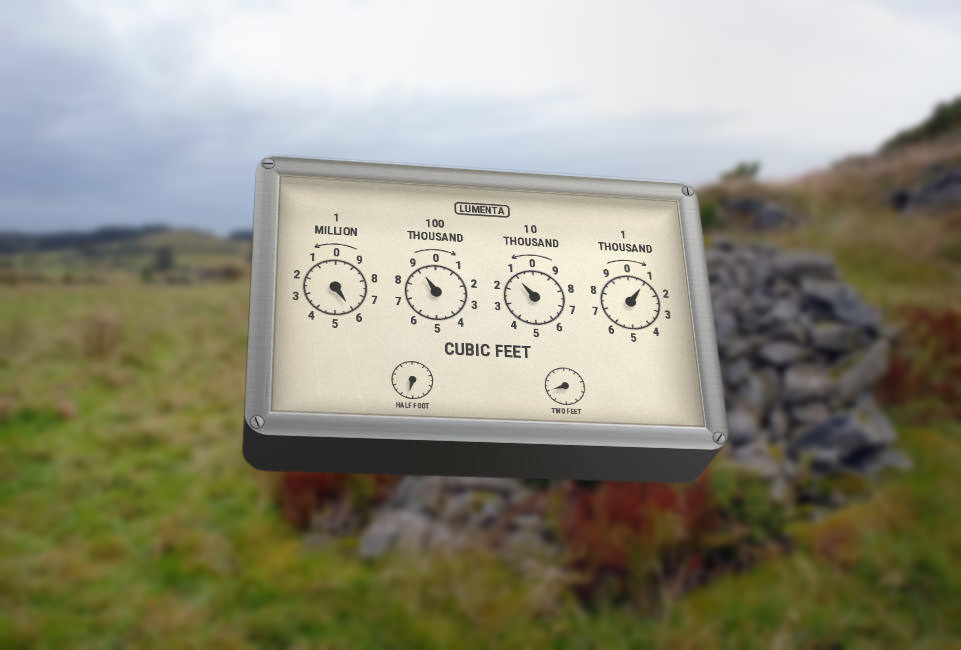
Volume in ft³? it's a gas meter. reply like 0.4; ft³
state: 591100; ft³
